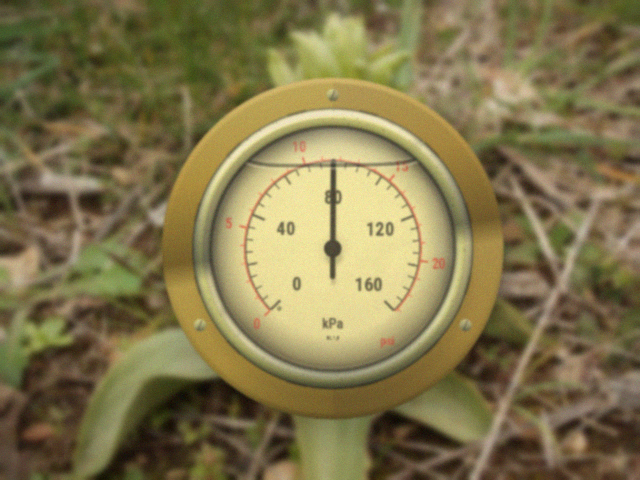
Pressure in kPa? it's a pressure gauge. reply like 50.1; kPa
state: 80; kPa
